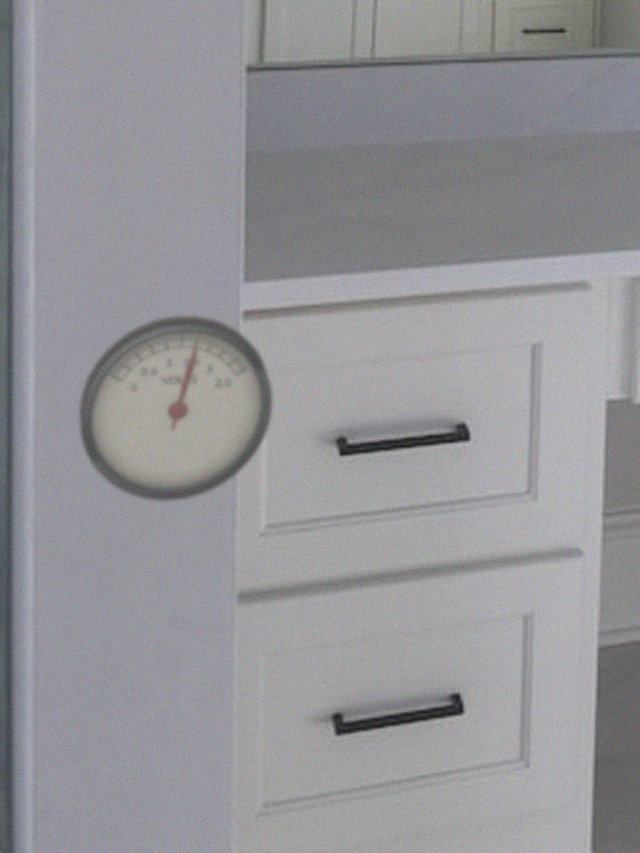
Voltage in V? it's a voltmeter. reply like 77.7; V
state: 1.5; V
